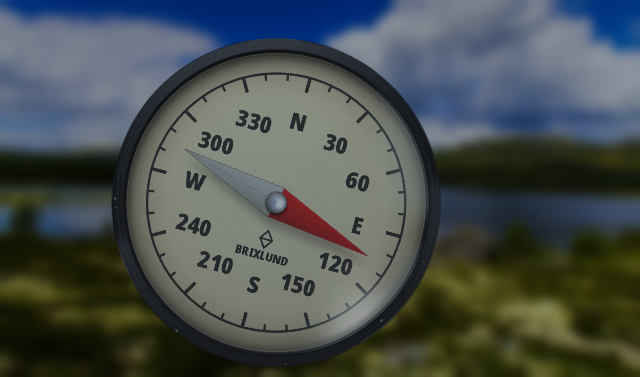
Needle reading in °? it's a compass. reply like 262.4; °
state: 105; °
